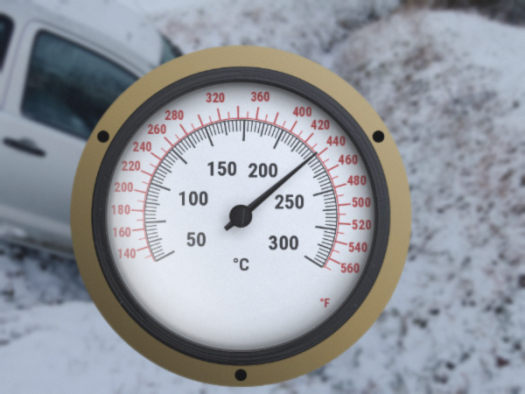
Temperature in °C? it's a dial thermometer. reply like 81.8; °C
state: 225; °C
